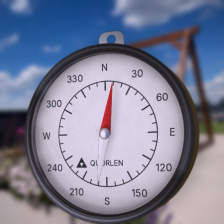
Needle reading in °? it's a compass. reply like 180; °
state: 10; °
